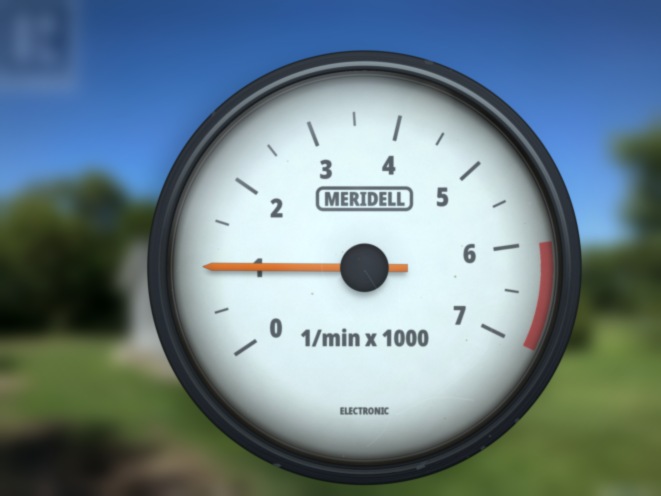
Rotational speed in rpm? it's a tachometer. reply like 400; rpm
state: 1000; rpm
